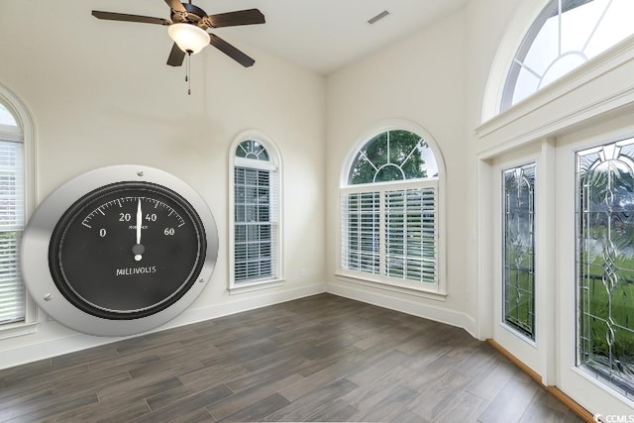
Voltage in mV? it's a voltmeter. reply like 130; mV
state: 30; mV
